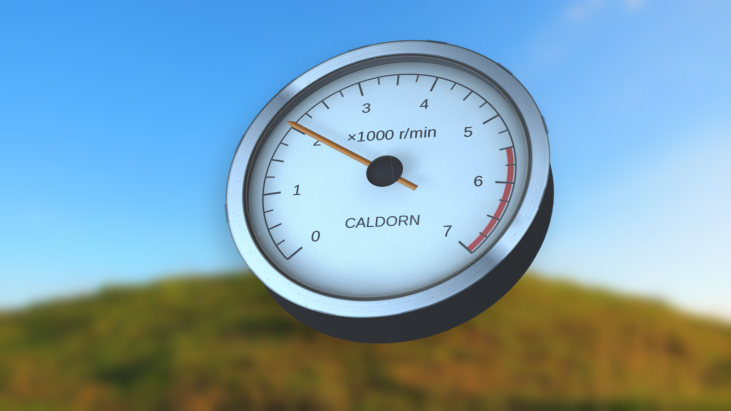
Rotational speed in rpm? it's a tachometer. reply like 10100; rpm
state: 2000; rpm
